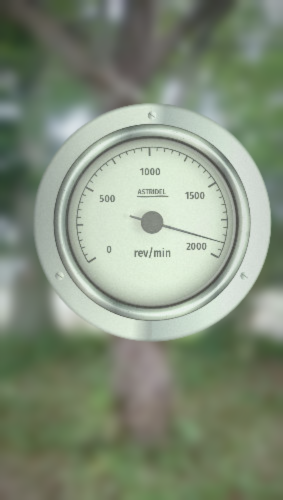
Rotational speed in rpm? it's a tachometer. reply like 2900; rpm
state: 1900; rpm
